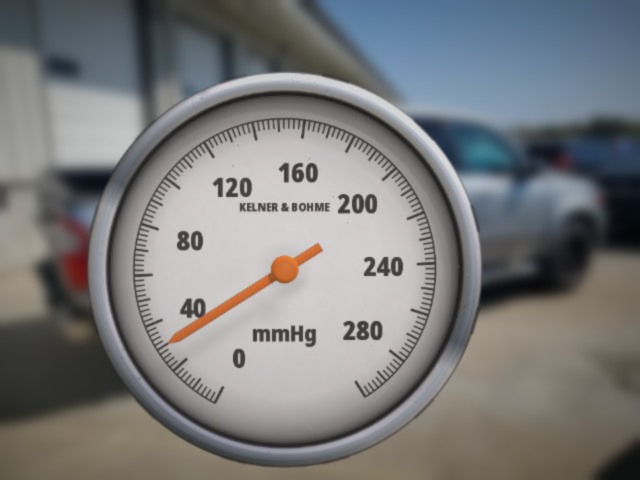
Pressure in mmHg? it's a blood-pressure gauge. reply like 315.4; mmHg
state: 30; mmHg
